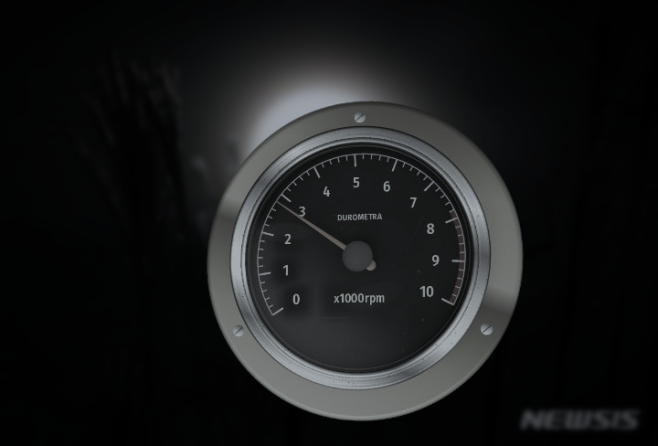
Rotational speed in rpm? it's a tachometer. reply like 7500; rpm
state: 2800; rpm
